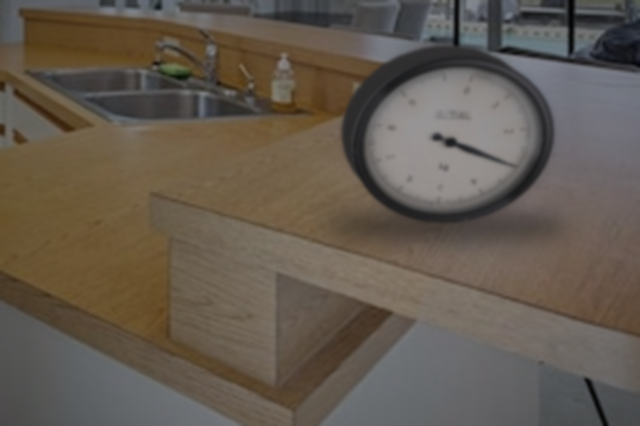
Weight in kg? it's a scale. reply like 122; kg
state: 3; kg
